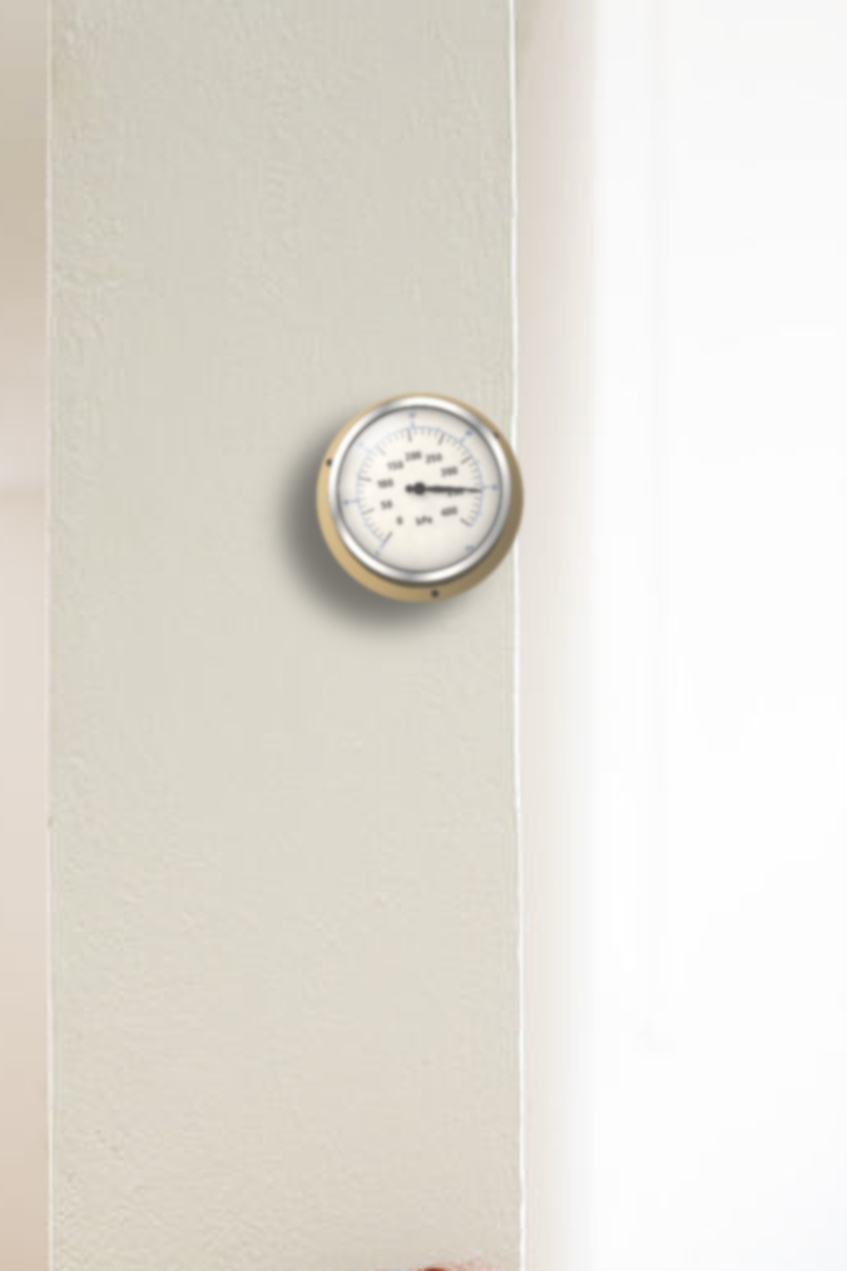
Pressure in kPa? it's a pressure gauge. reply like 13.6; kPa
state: 350; kPa
